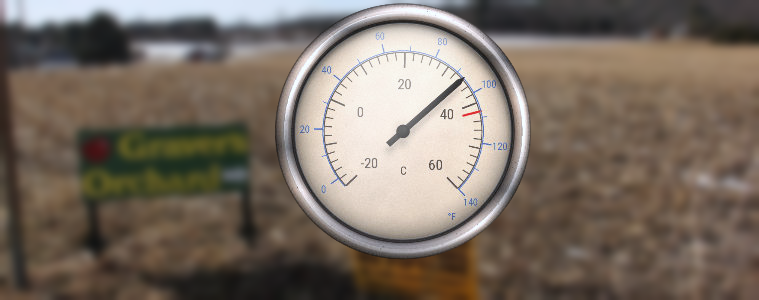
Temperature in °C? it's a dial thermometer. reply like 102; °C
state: 34; °C
